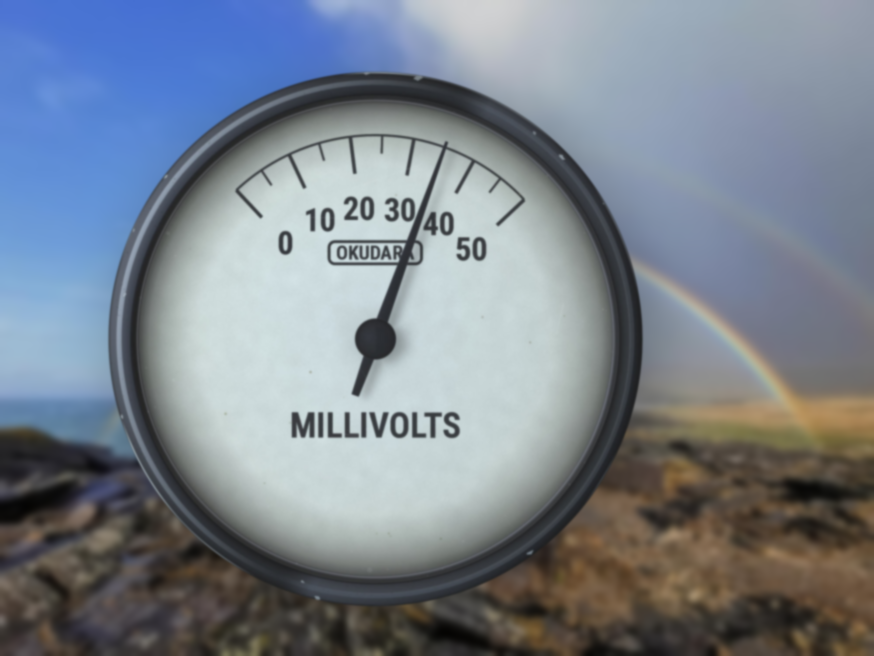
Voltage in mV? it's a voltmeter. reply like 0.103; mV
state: 35; mV
